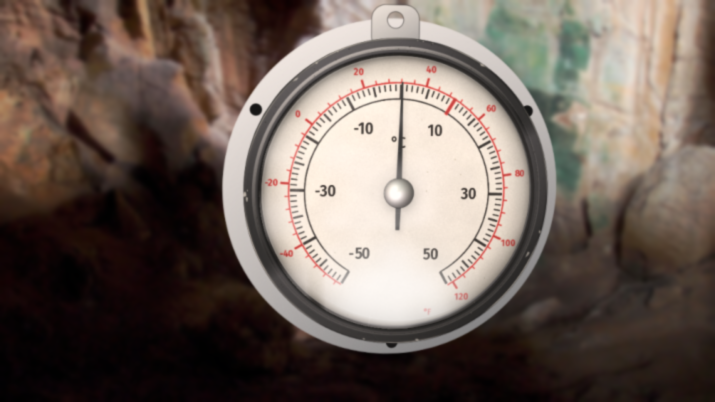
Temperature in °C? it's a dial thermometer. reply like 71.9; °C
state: 0; °C
